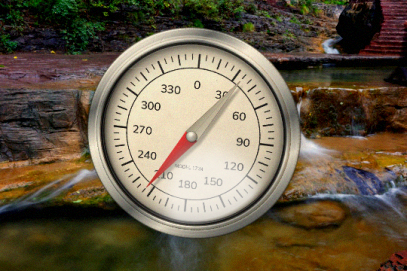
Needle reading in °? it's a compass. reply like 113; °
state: 215; °
